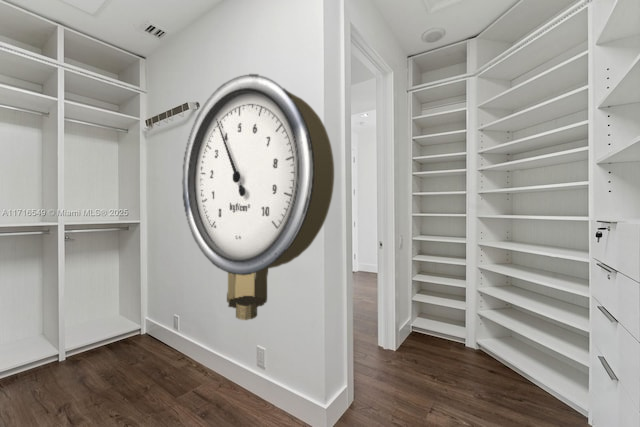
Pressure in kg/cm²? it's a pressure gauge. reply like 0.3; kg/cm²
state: 4; kg/cm²
